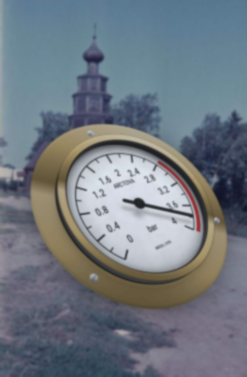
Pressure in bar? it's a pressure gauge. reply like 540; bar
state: 3.8; bar
